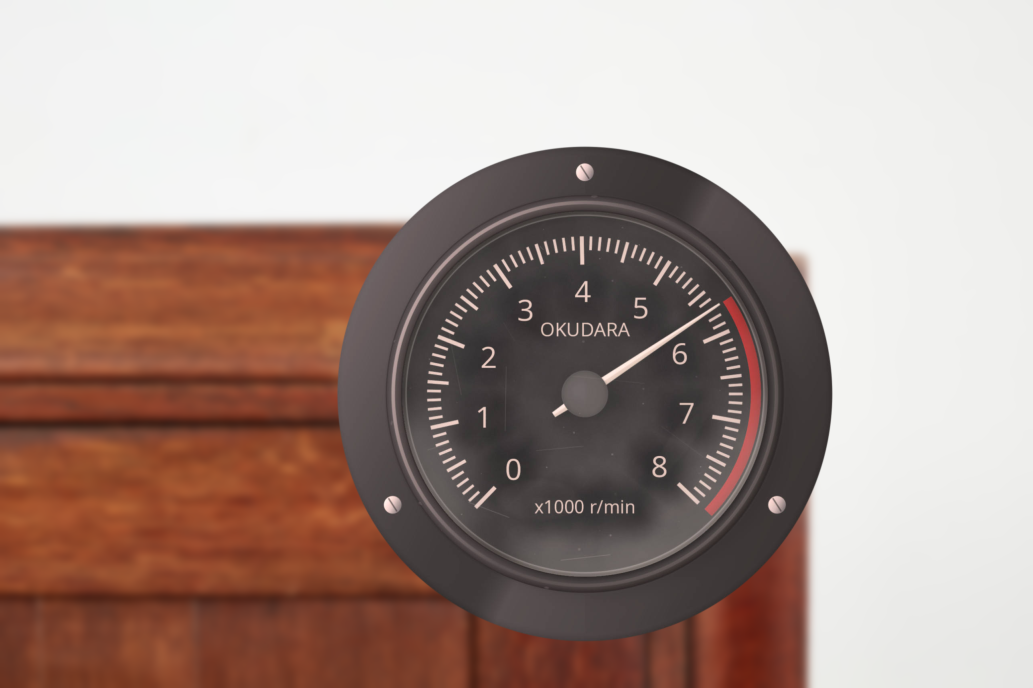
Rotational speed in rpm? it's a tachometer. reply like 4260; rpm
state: 5700; rpm
